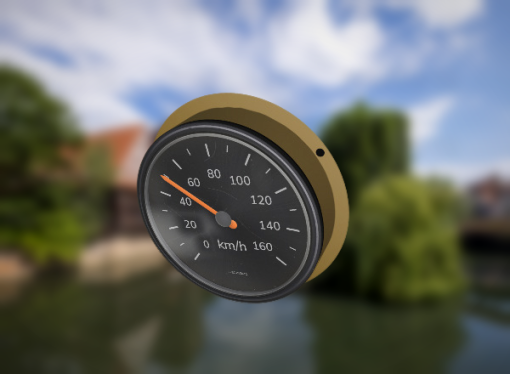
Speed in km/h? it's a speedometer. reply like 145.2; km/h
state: 50; km/h
